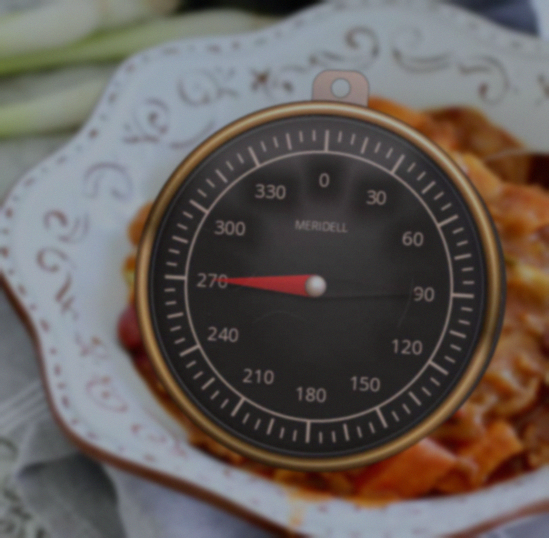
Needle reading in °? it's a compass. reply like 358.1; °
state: 270; °
